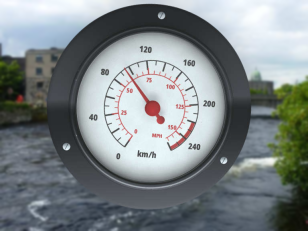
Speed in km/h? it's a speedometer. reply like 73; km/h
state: 95; km/h
